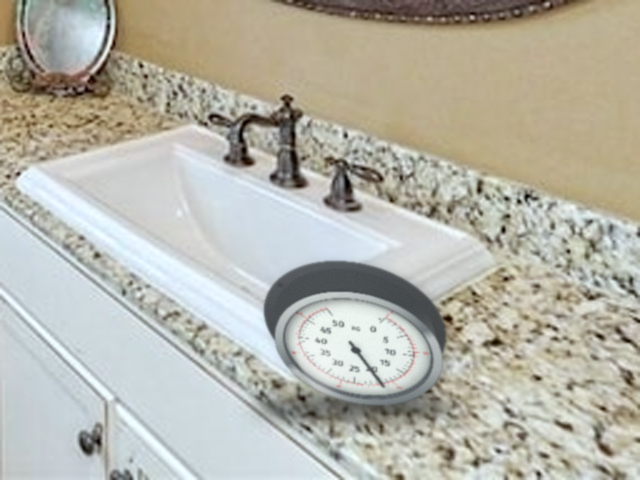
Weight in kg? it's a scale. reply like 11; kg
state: 20; kg
